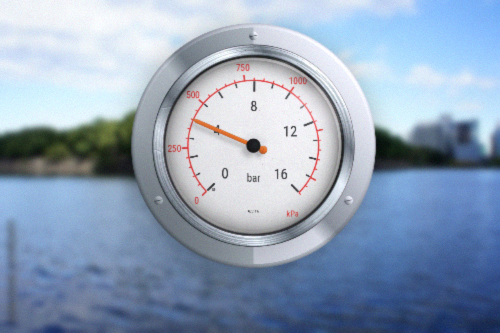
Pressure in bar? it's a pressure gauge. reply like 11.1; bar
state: 4; bar
